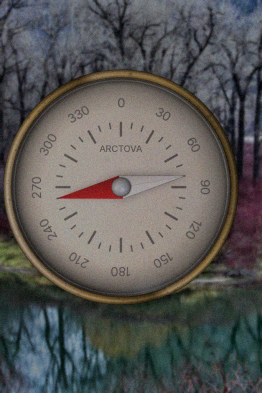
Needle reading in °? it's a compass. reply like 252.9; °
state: 260; °
